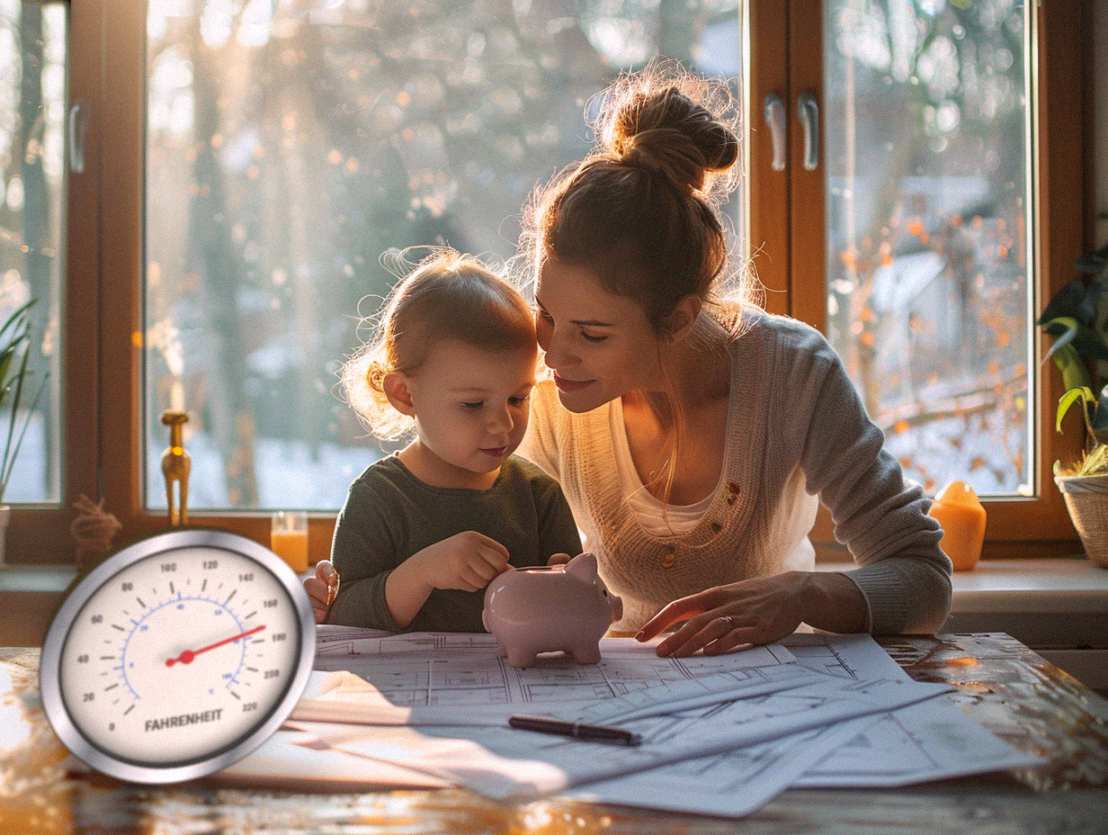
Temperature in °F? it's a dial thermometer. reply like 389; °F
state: 170; °F
